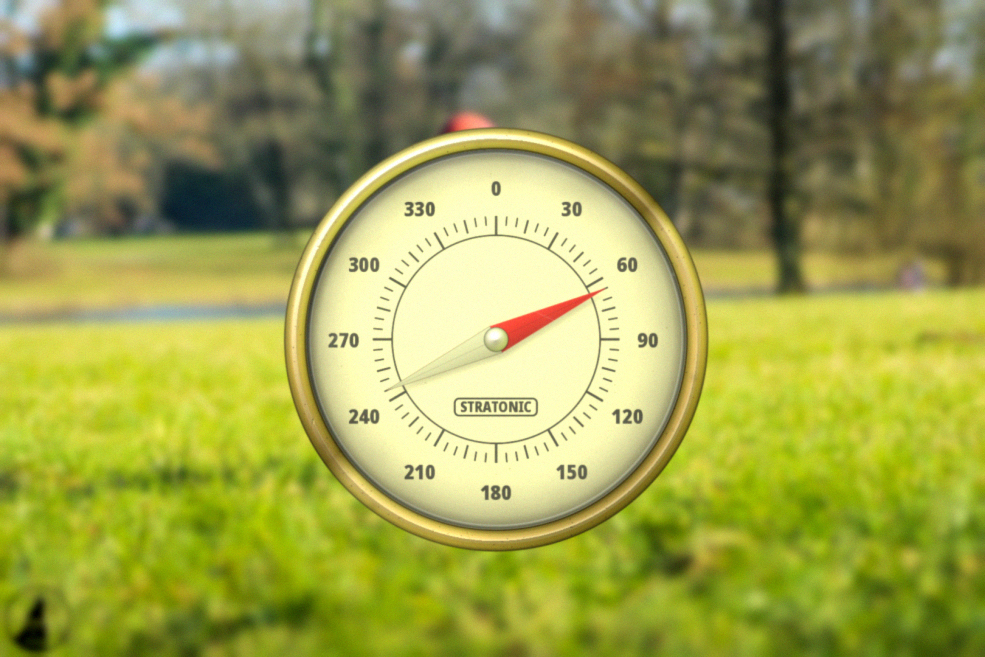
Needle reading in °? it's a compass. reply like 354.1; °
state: 65; °
